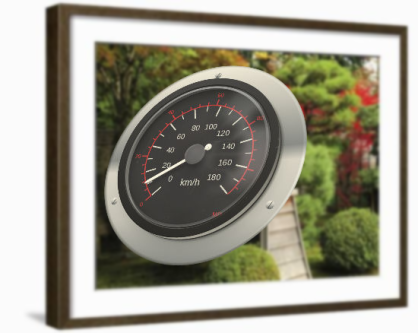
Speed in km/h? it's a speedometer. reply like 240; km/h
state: 10; km/h
